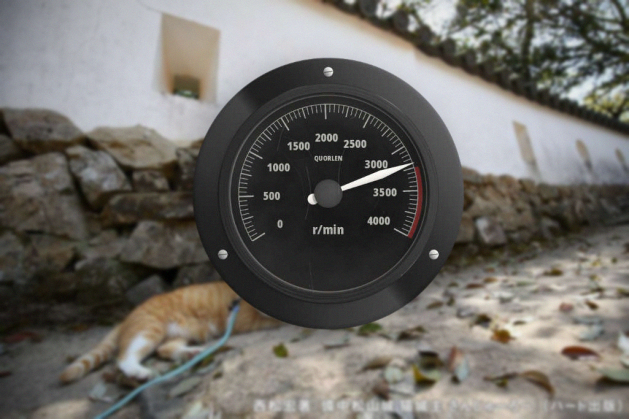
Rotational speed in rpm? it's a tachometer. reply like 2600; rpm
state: 3200; rpm
